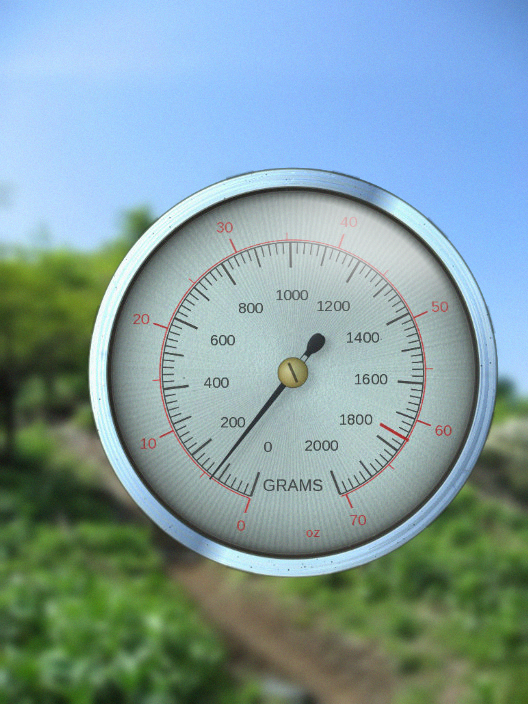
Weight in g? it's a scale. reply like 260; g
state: 120; g
